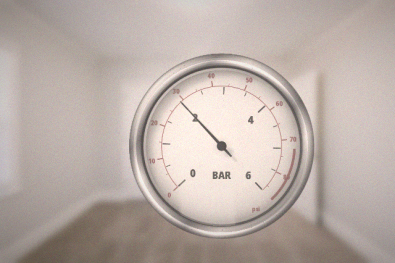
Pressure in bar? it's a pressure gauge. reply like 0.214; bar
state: 2; bar
